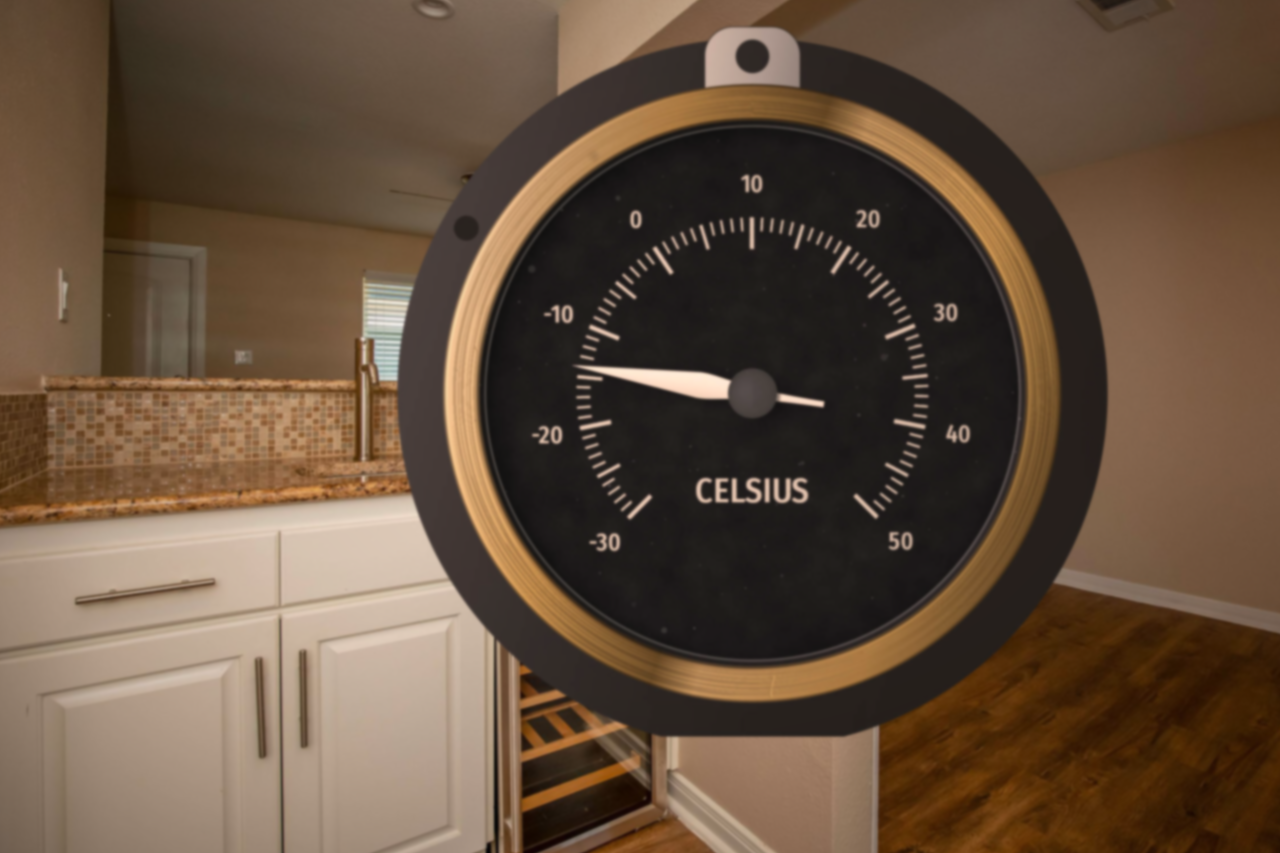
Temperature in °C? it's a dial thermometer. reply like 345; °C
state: -14; °C
